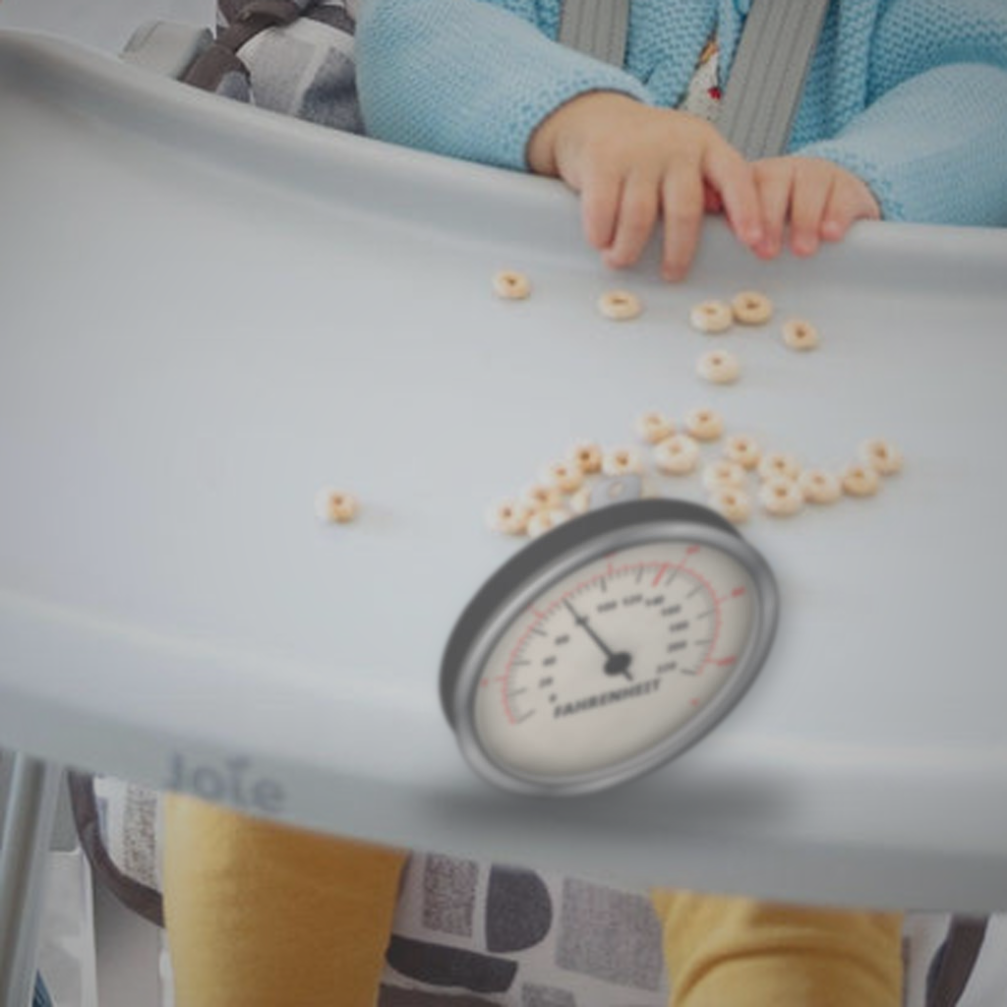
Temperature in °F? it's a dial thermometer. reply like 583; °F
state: 80; °F
